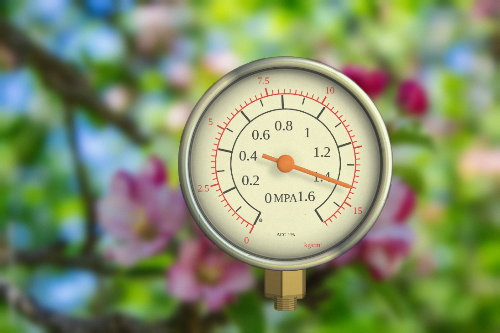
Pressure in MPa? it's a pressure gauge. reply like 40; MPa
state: 1.4; MPa
